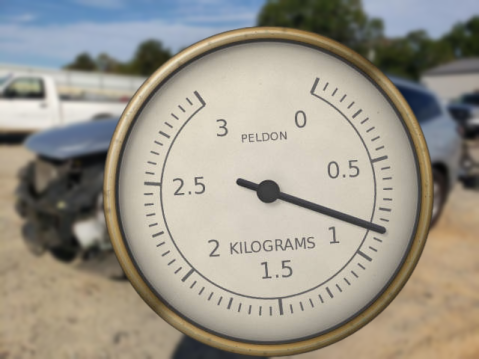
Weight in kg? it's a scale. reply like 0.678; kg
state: 0.85; kg
